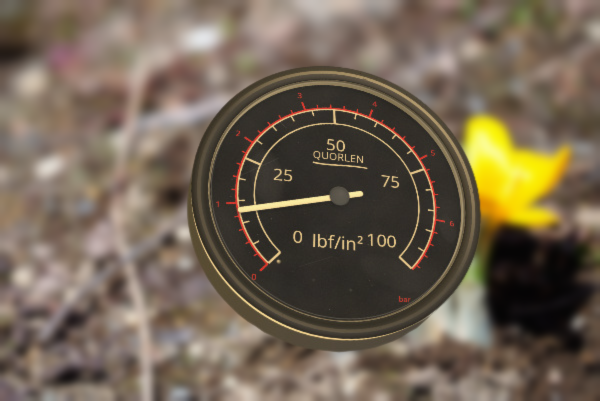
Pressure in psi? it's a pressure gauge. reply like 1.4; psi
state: 12.5; psi
